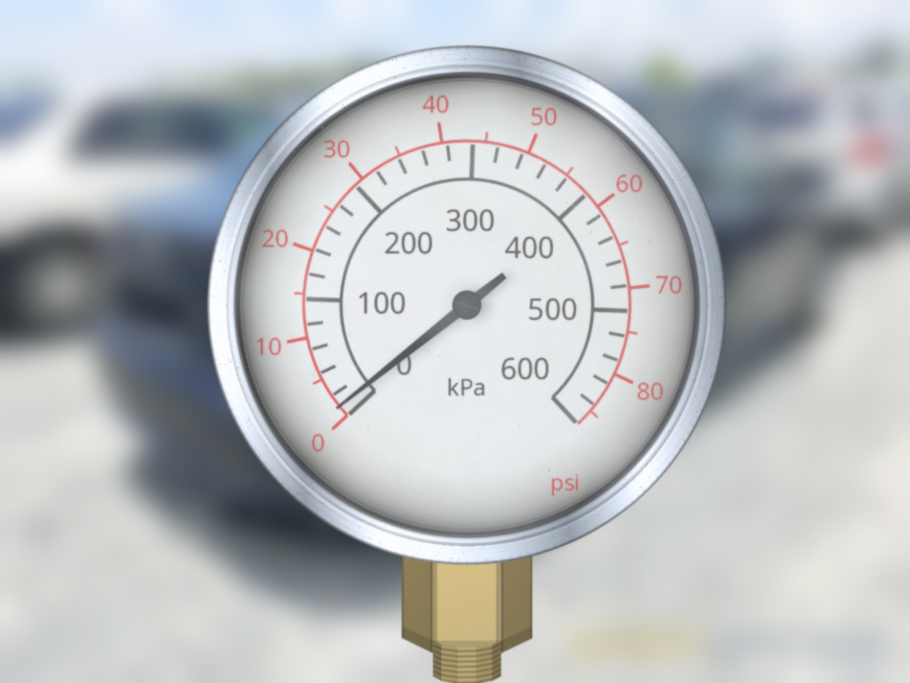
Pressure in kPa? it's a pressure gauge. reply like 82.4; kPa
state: 10; kPa
